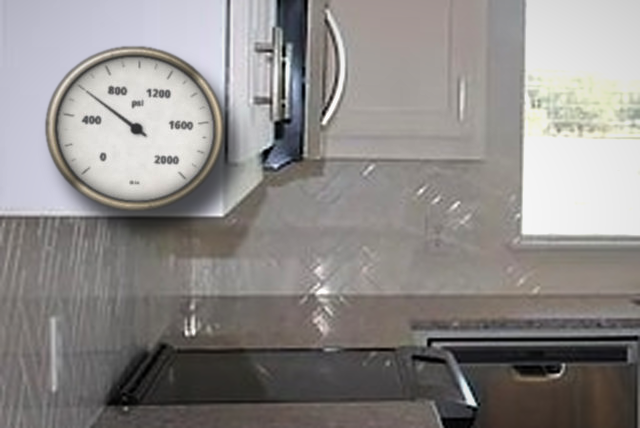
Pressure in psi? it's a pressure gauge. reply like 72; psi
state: 600; psi
